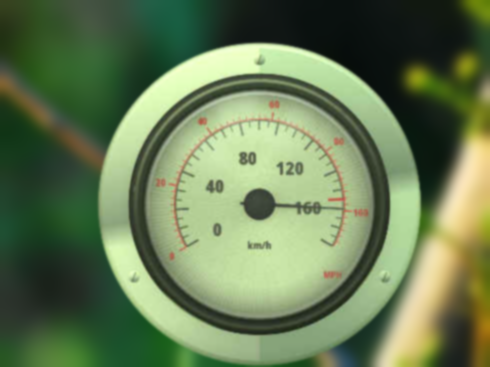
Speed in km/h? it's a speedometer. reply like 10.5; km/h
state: 160; km/h
